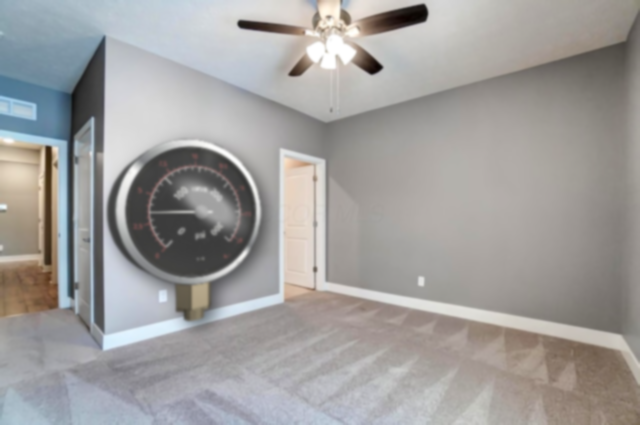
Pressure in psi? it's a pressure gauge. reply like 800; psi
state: 50; psi
